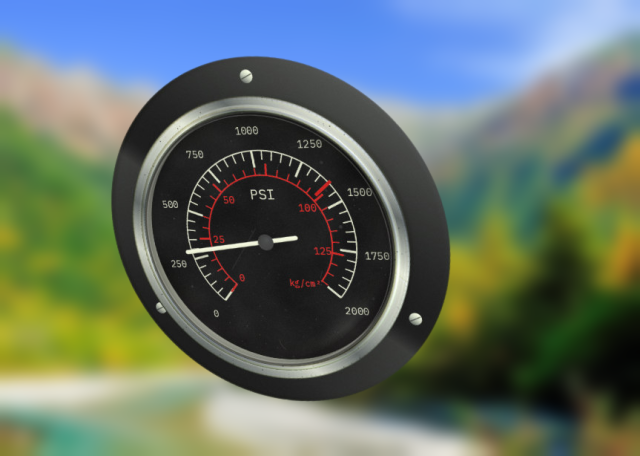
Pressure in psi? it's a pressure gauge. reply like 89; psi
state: 300; psi
